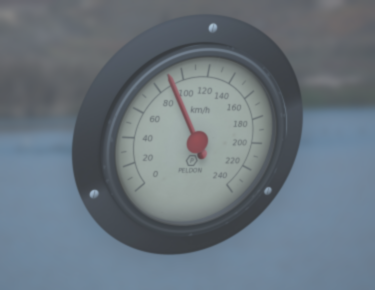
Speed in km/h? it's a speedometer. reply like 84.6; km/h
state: 90; km/h
